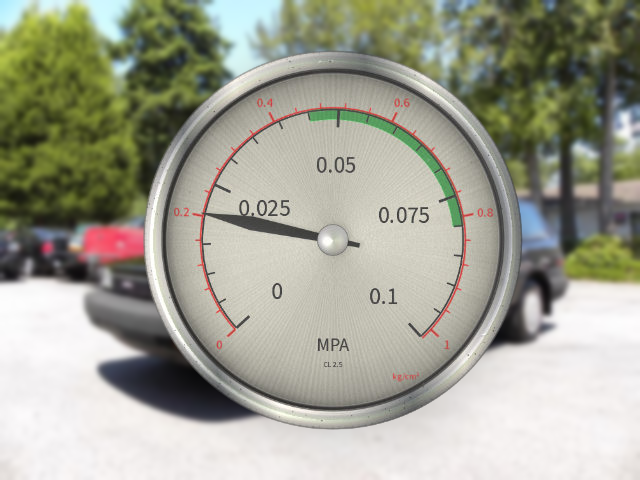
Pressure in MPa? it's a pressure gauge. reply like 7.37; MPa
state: 0.02; MPa
